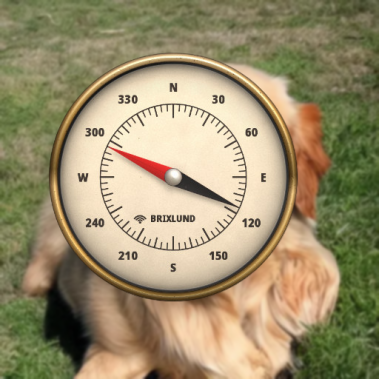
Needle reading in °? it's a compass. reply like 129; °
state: 295; °
